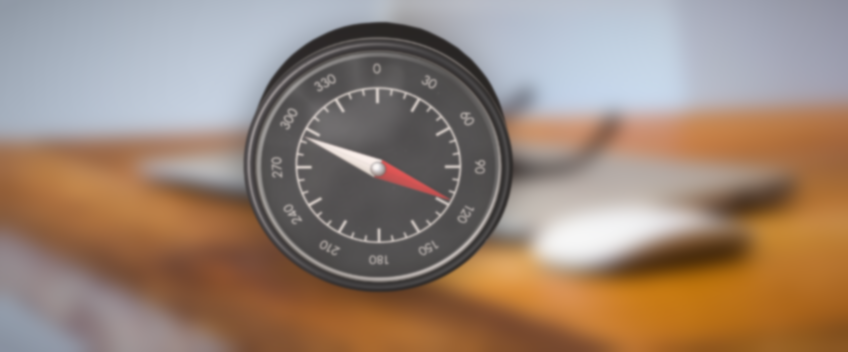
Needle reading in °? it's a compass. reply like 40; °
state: 115; °
